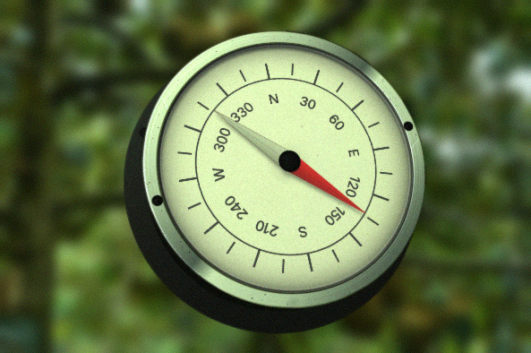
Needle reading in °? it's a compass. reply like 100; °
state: 135; °
